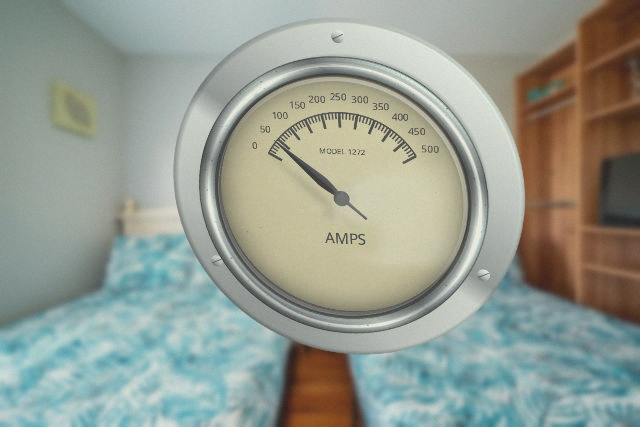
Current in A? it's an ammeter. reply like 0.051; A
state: 50; A
